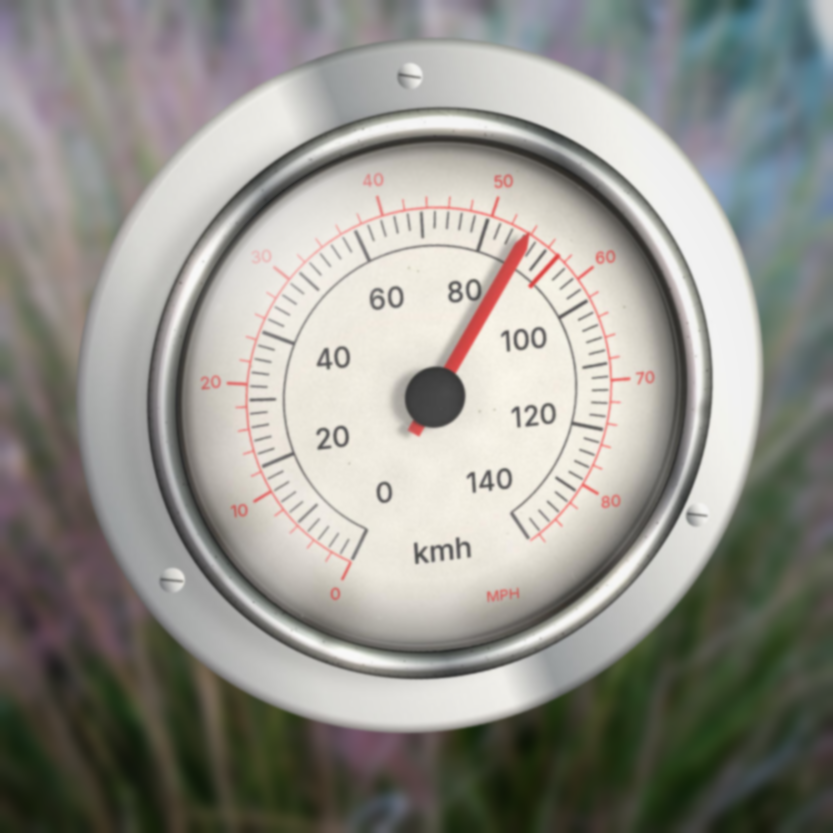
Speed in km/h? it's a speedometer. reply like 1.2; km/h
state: 86; km/h
